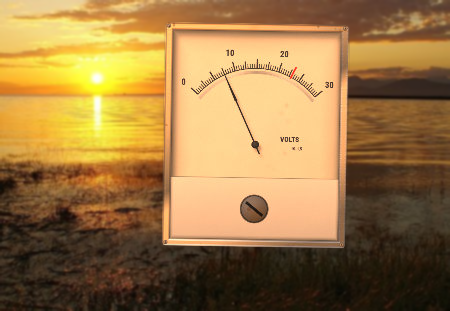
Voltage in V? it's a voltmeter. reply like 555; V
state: 7.5; V
